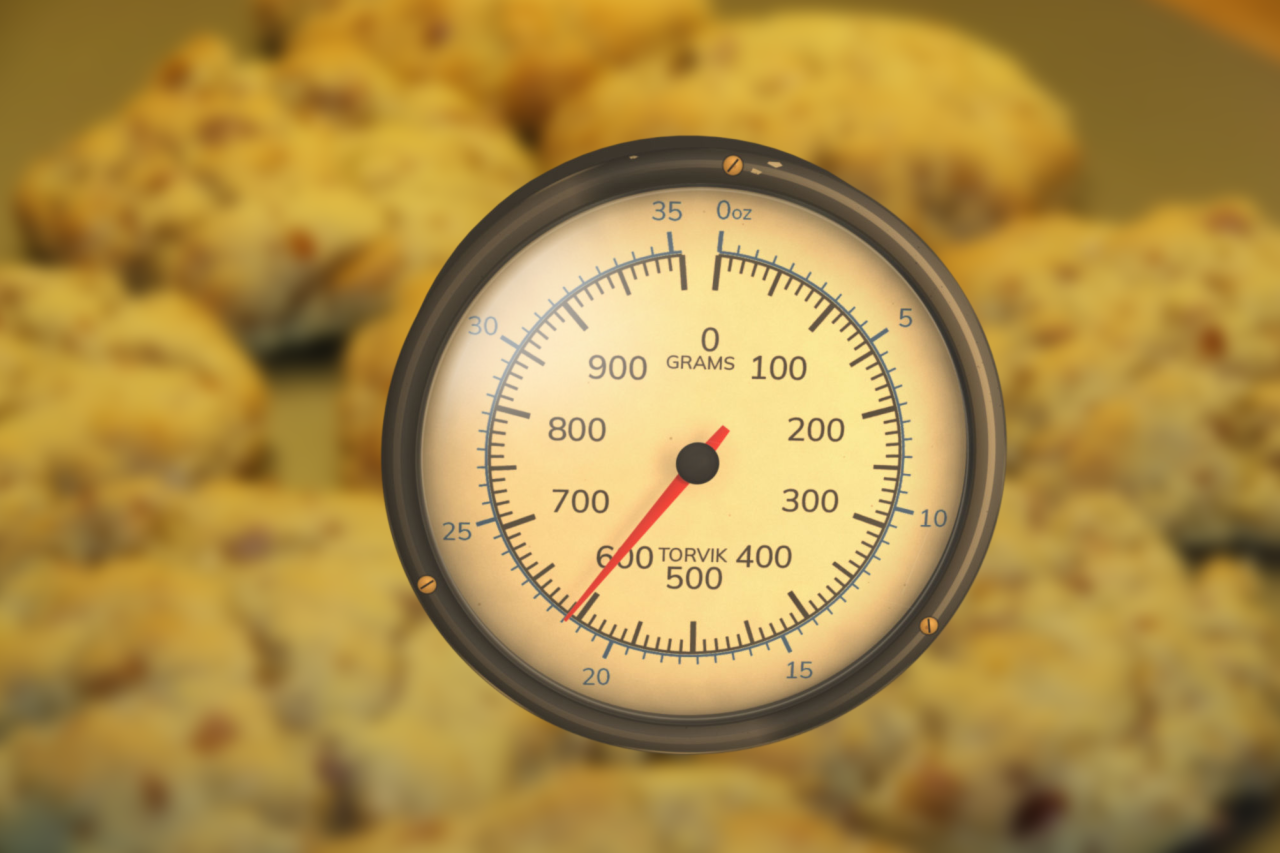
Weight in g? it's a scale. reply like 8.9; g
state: 610; g
